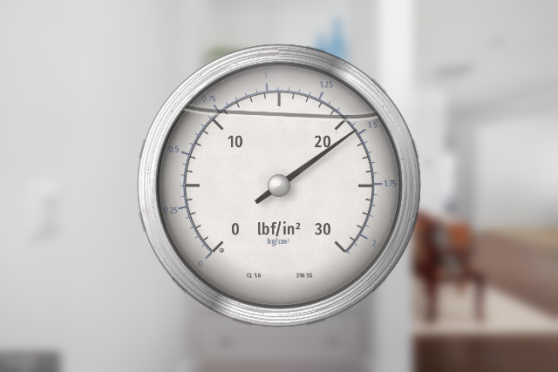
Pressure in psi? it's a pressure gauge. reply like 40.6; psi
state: 21; psi
